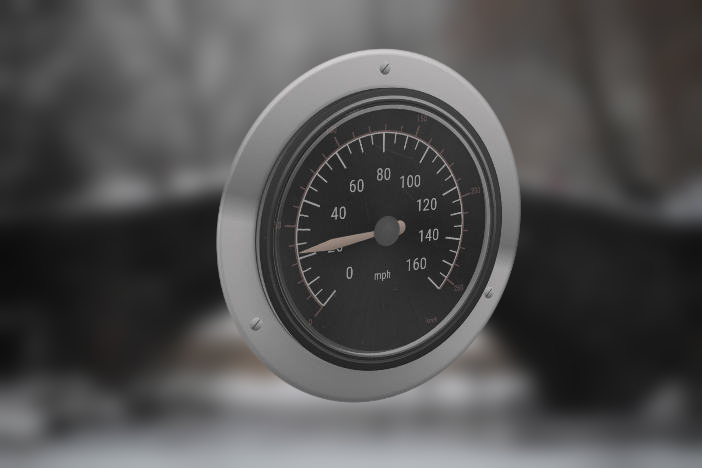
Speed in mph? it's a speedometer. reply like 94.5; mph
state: 22.5; mph
